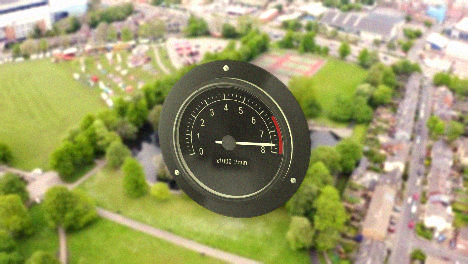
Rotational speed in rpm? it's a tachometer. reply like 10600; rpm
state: 7600; rpm
